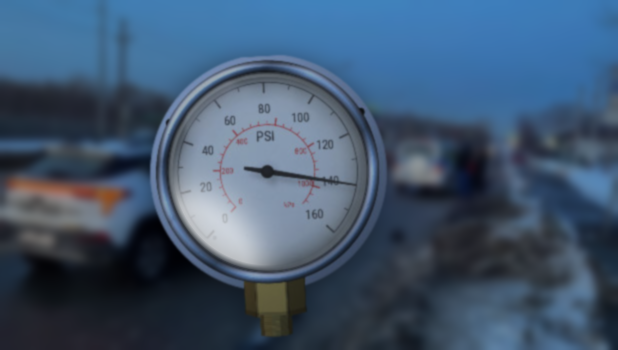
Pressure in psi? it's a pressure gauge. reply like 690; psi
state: 140; psi
